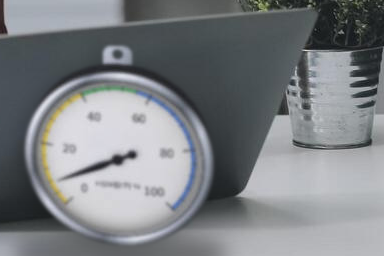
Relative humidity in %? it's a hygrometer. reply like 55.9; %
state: 8; %
